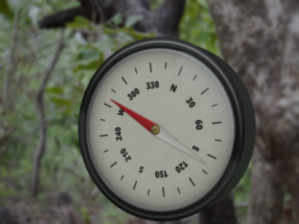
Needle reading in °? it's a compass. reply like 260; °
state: 277.5; °
